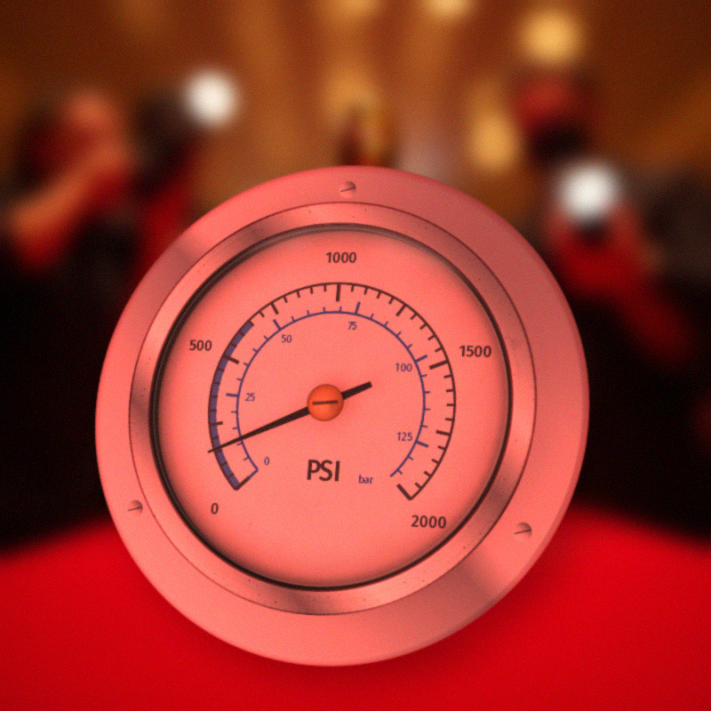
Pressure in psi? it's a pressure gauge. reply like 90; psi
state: 150; psi
